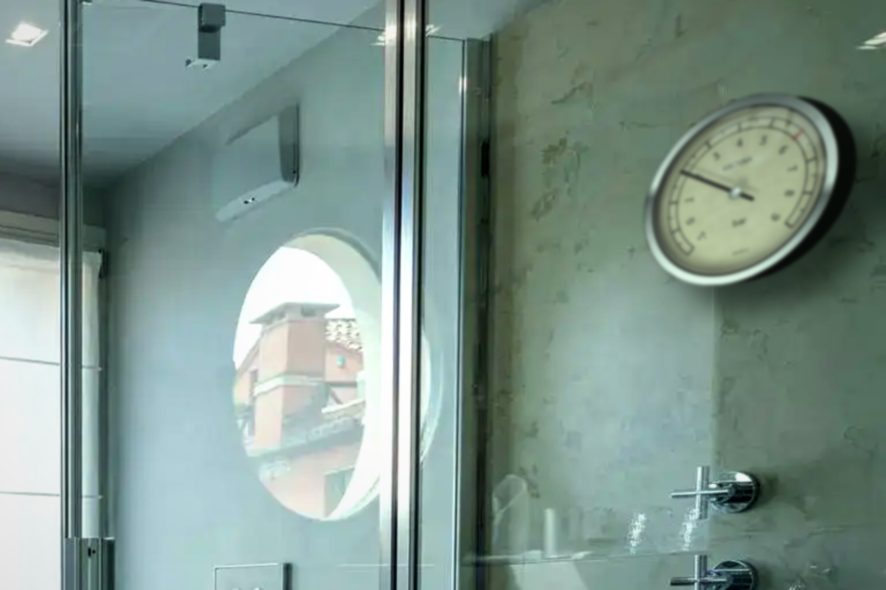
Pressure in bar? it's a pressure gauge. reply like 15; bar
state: 2; bar
